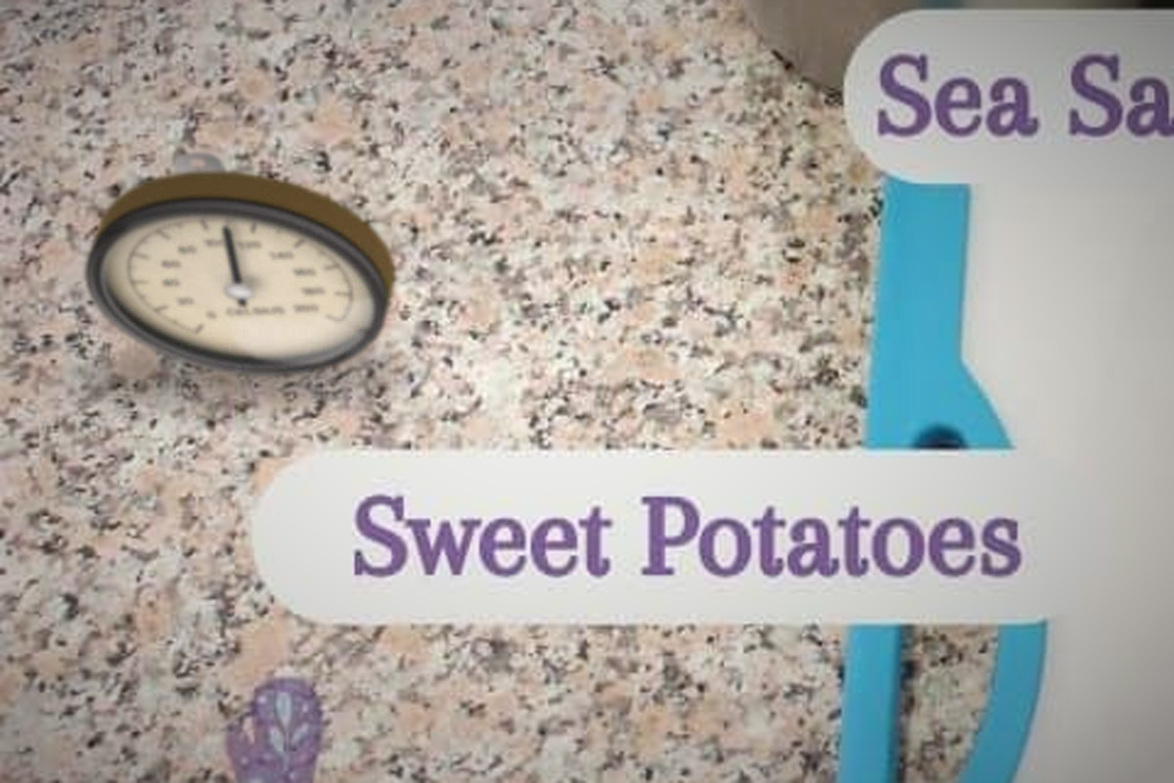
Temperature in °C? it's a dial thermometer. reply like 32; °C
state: 110; °C
